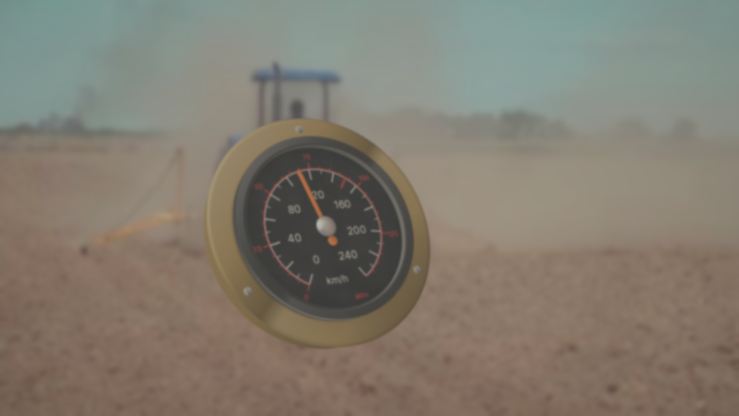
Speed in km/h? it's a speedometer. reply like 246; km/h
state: 110; km/h
